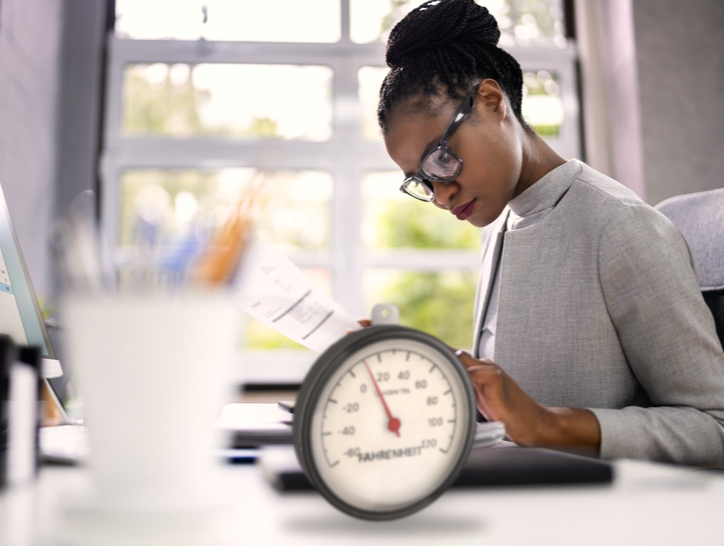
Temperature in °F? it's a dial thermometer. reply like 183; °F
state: 10; °F
